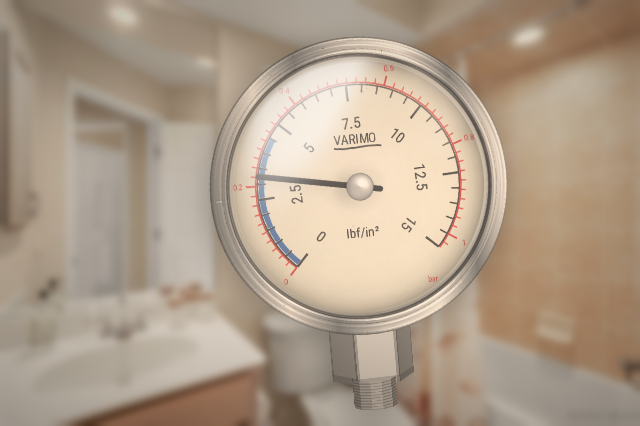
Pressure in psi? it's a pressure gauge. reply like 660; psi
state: 3.25; psi
